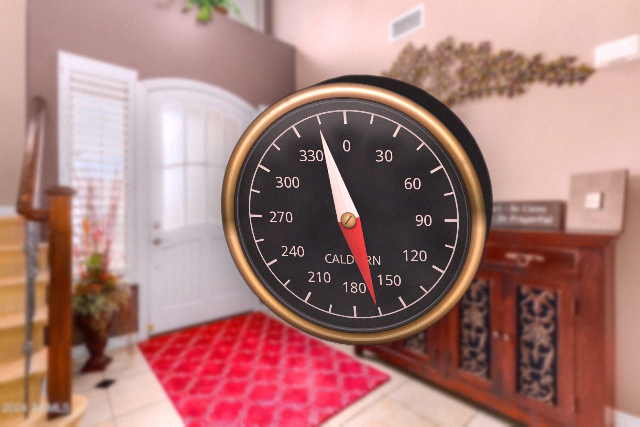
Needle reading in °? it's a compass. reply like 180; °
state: 165; °
